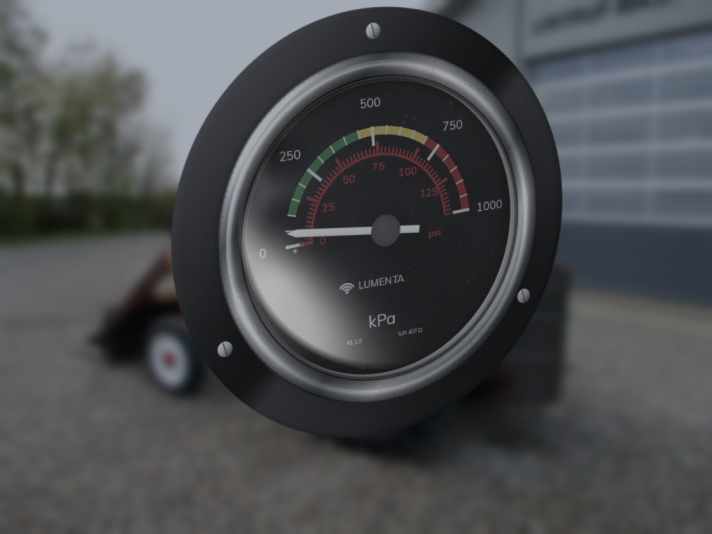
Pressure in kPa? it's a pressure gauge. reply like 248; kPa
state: 50; kPa
